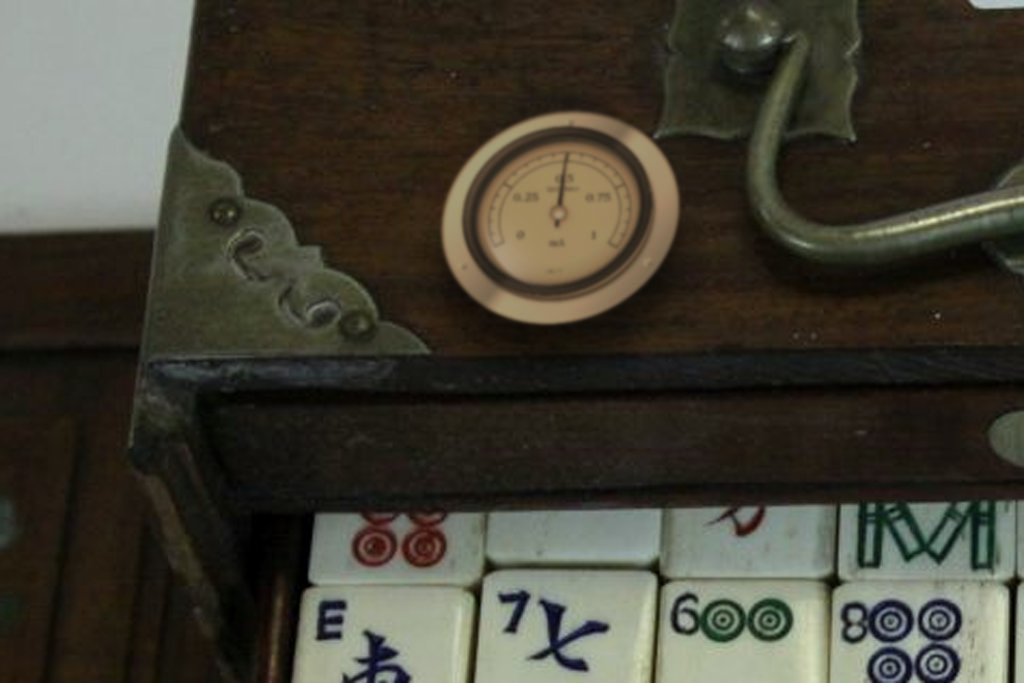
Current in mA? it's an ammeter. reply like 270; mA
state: 0.5; mA
